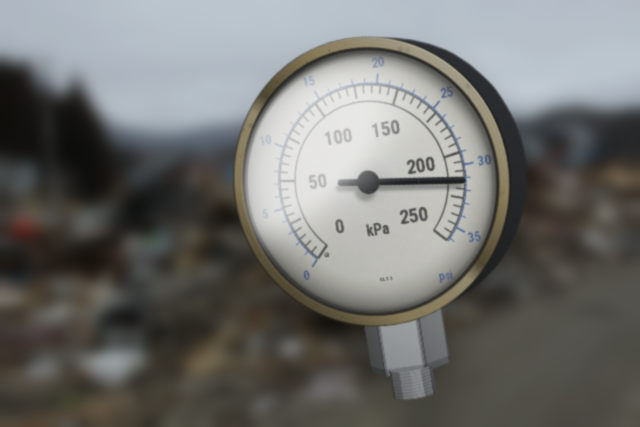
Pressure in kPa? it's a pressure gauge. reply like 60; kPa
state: 215; kPa
